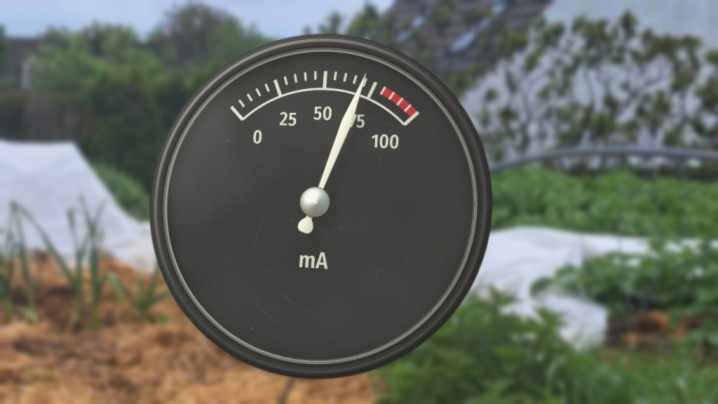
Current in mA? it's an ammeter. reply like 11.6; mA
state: 70; mA
